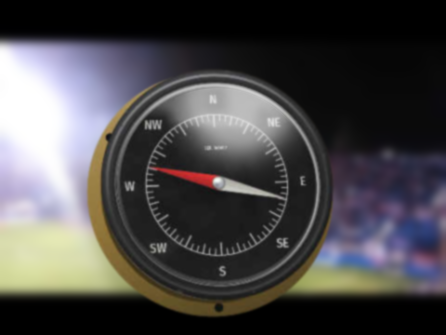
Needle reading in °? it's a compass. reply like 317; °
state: 285; °
